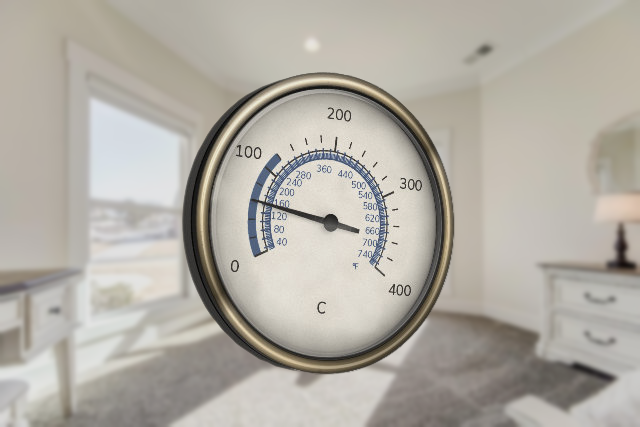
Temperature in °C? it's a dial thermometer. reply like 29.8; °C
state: 60; °C
